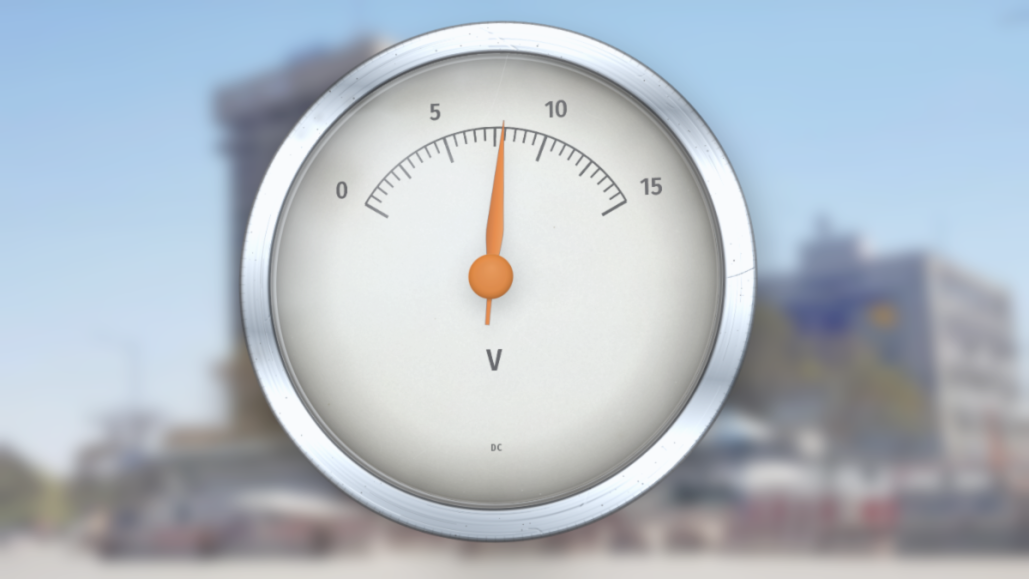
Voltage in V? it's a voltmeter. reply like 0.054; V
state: 8; V
